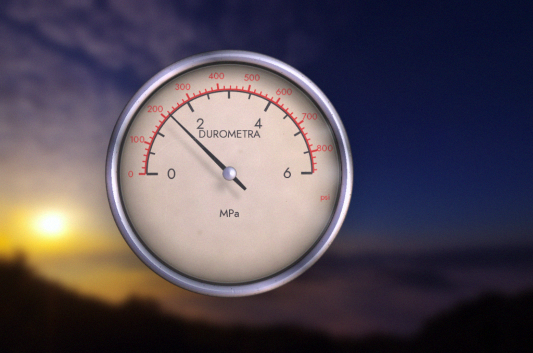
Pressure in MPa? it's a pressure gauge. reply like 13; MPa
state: 1.5; MPa
